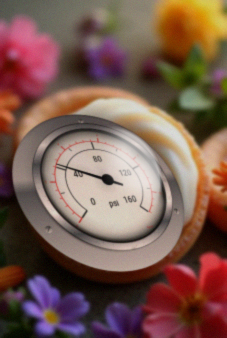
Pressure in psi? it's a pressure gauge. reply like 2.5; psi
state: 40; psi
